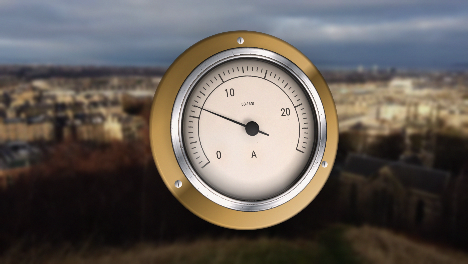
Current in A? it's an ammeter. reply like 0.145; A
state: 6; A
